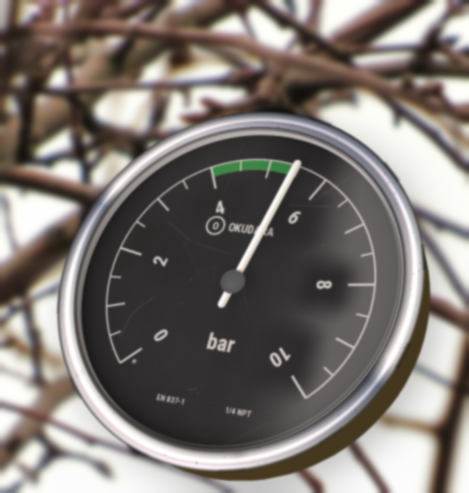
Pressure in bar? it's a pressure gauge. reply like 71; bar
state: 5.5; bar
